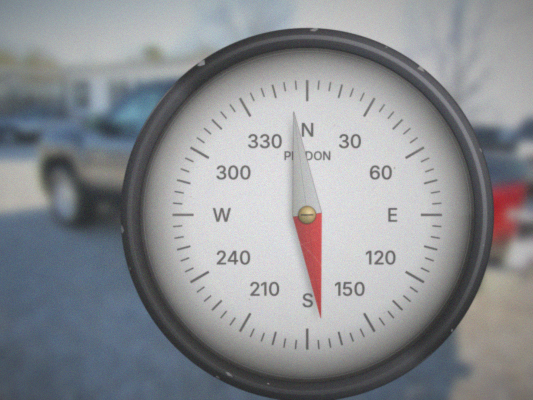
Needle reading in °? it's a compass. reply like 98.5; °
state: 172.5; °
